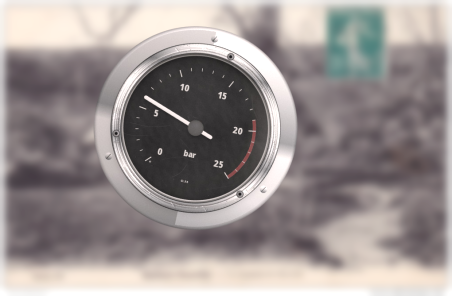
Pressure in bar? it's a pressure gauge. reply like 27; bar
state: 6; bar
